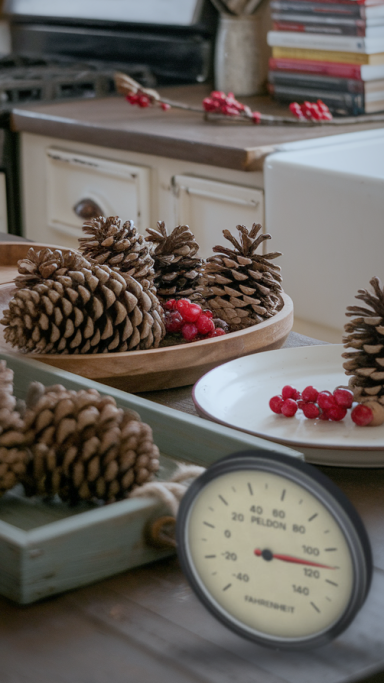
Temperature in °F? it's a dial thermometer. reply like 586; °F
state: 110; °F
